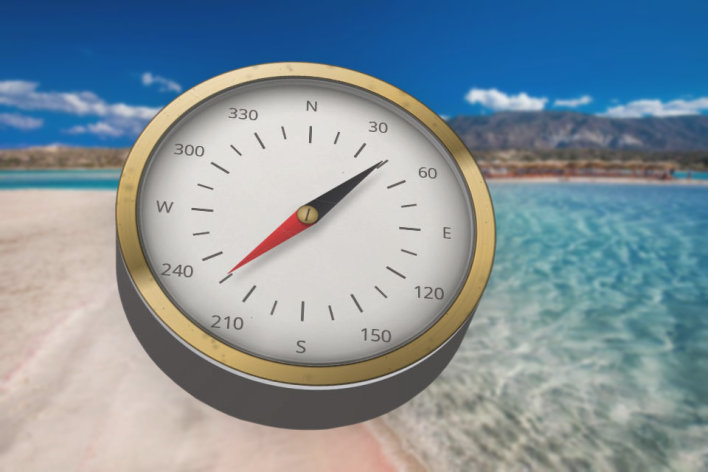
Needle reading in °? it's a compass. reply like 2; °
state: 225; °
